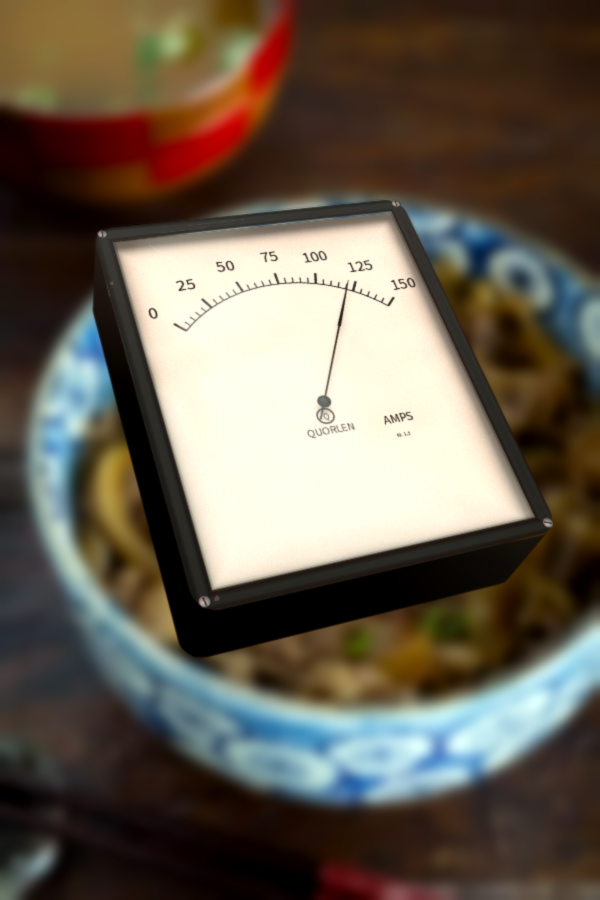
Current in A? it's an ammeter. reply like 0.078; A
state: 120; A
